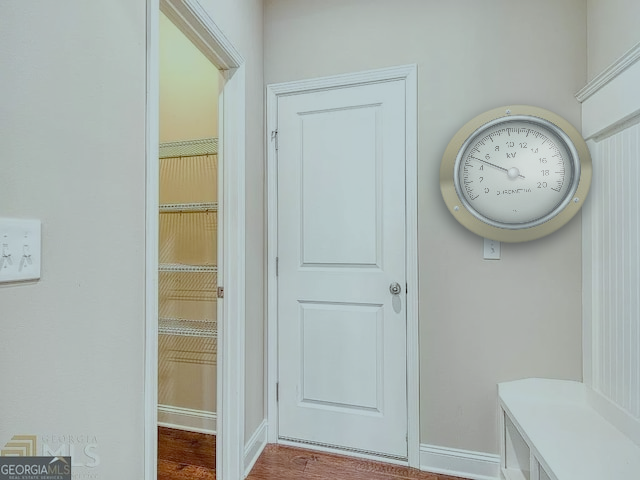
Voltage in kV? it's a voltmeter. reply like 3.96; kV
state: 5; kV
